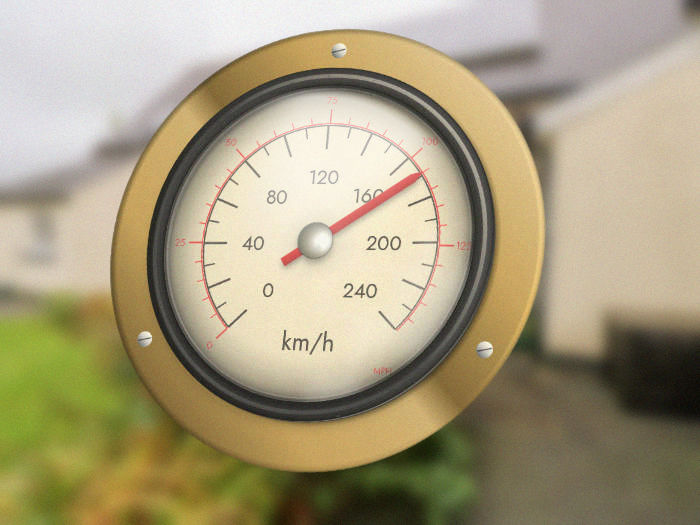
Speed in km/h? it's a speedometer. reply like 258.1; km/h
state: 170; km/h
